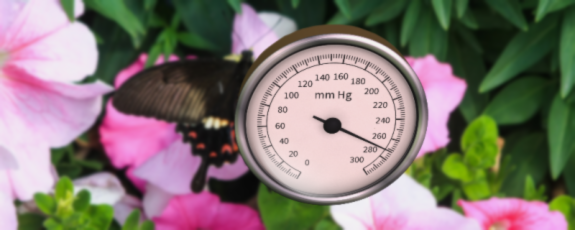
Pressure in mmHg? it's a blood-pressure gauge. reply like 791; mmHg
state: 270; mmHg
